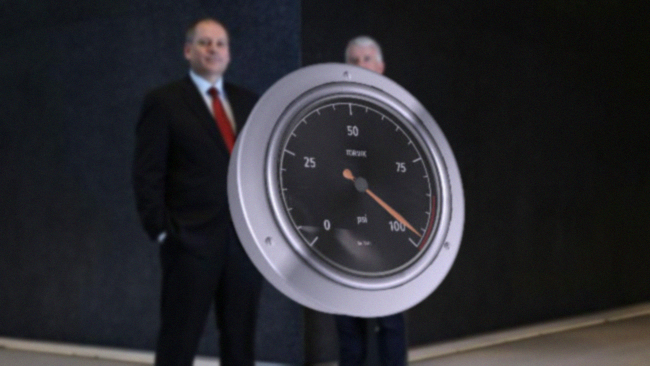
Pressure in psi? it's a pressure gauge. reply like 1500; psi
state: 97.5; psi
